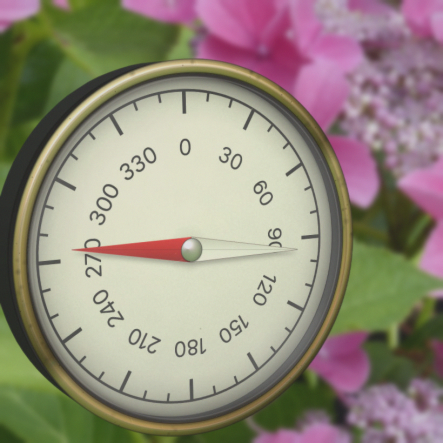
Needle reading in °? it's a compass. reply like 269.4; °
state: 275; °
